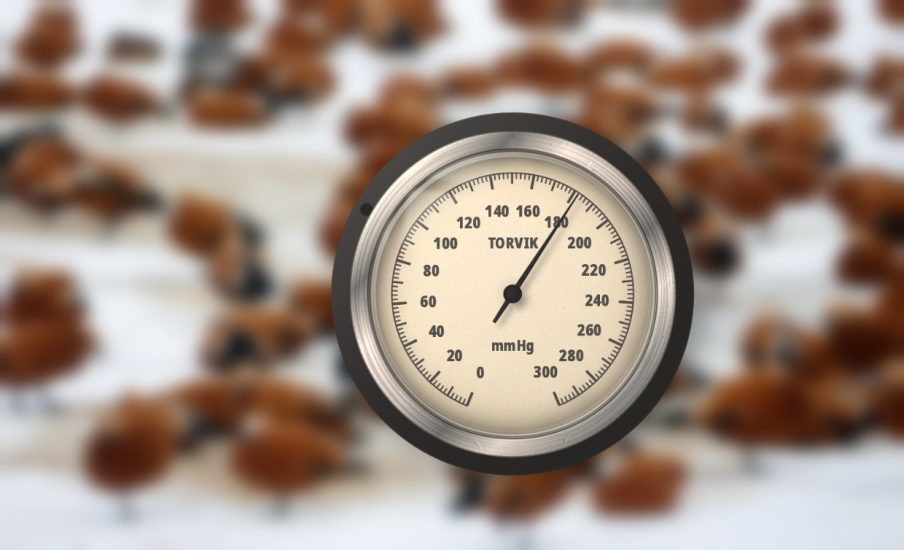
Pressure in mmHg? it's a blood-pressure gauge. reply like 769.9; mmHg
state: 182; mmHg
